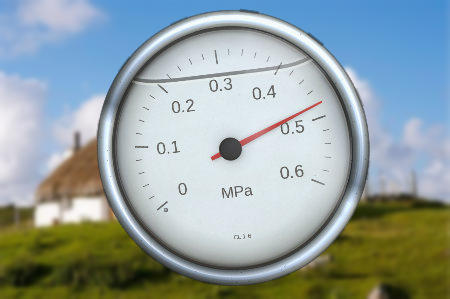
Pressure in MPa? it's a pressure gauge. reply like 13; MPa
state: 0.48; MPa
